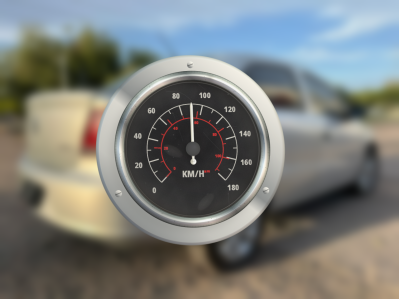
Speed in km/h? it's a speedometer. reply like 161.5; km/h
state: 90; km/h
